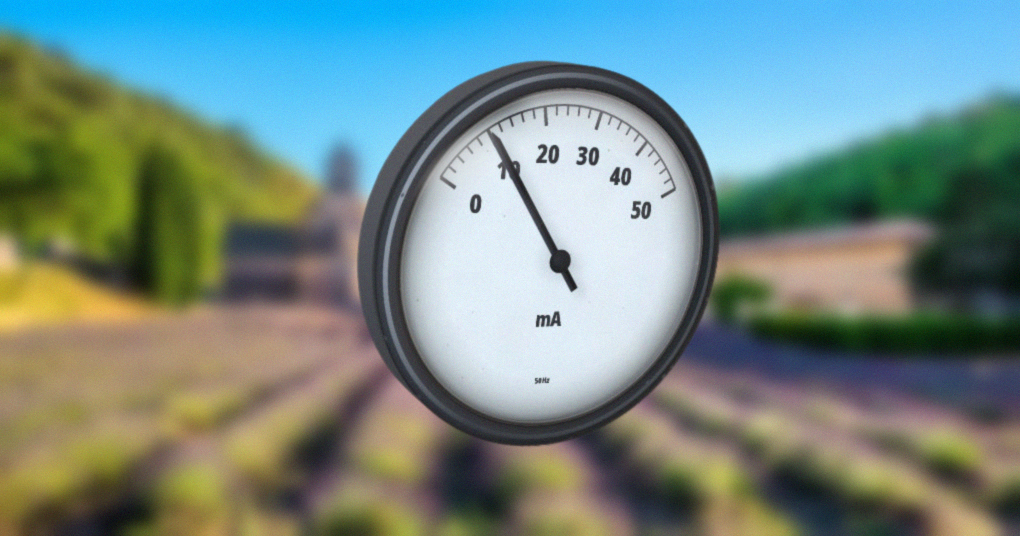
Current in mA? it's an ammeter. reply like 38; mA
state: 10; mA
